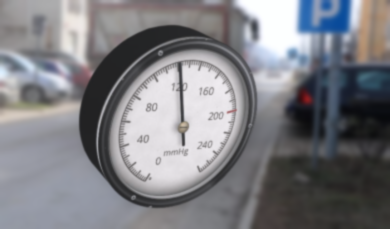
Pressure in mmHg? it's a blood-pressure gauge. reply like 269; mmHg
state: 120; mmHg
